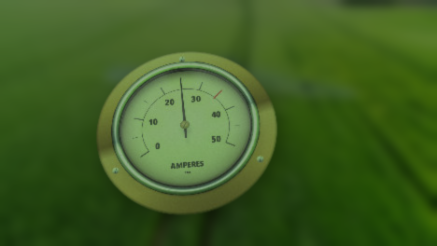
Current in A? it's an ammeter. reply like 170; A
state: 25; A
